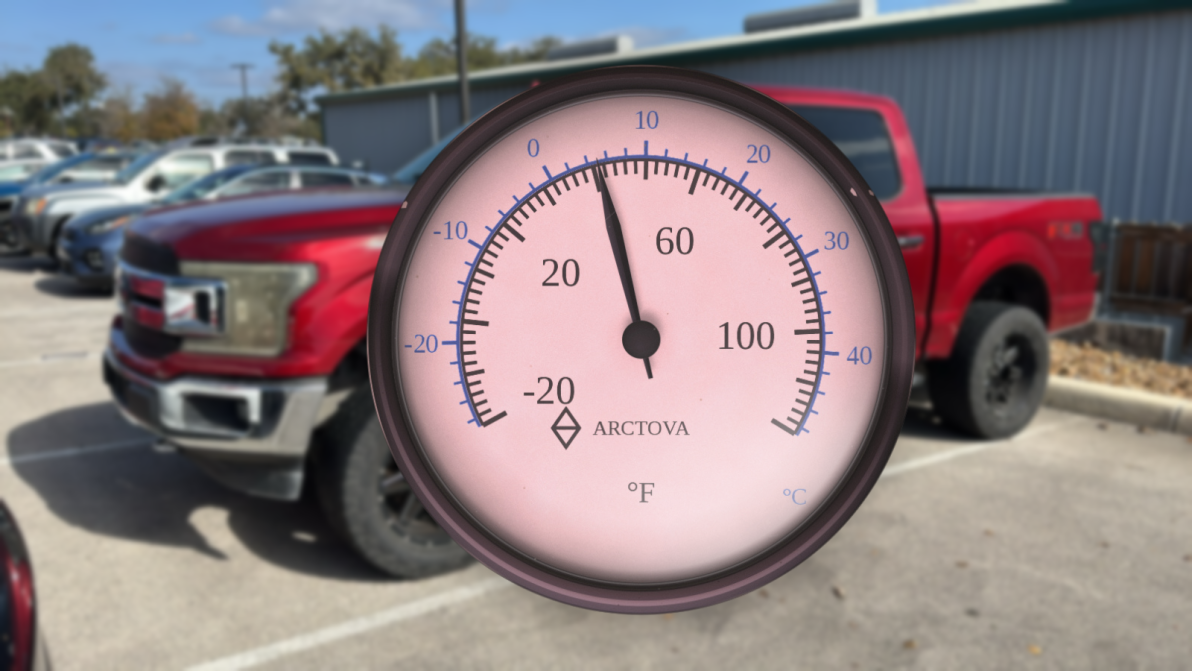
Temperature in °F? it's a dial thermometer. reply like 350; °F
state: 41; °F
